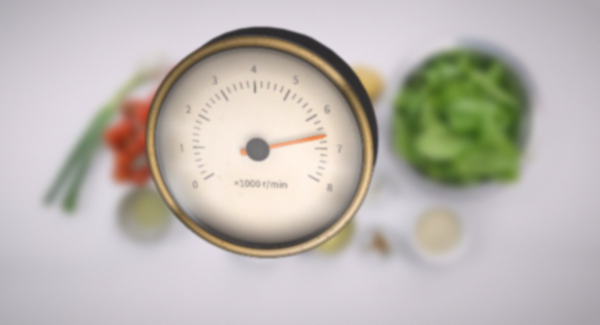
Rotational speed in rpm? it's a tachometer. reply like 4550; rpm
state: 6600; rpm
